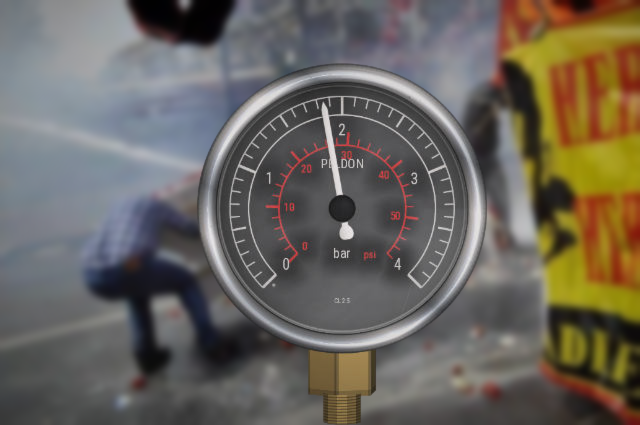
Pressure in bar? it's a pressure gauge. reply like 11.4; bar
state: 1.85; bar
